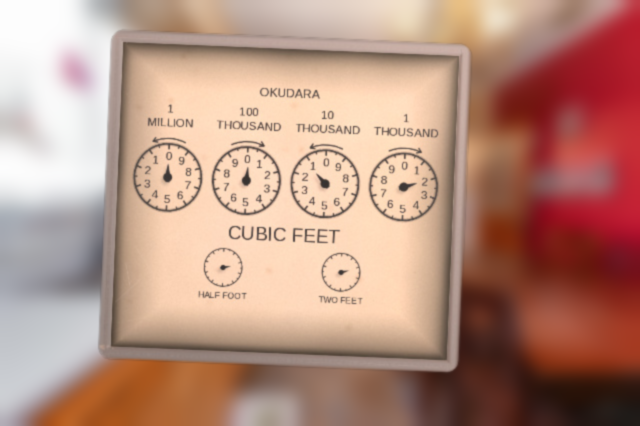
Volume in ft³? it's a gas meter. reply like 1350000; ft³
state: 1200; ft³
